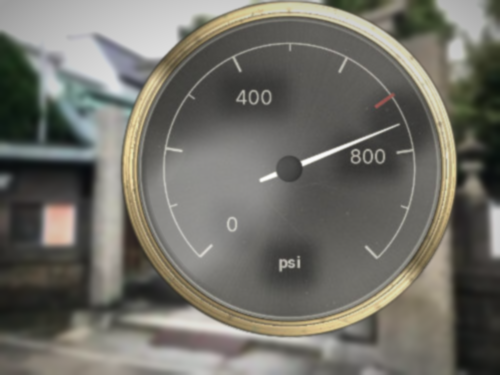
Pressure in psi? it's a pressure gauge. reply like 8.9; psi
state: 750; psi
